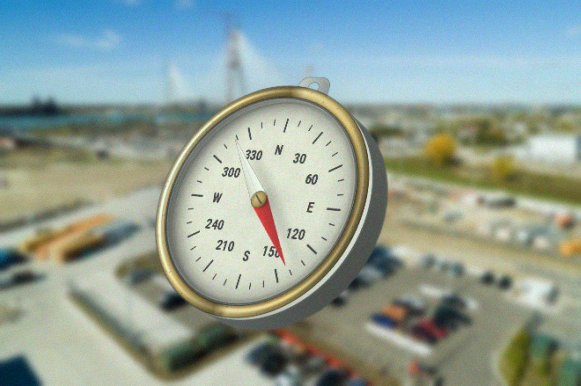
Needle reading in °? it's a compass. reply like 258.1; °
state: 140; °
